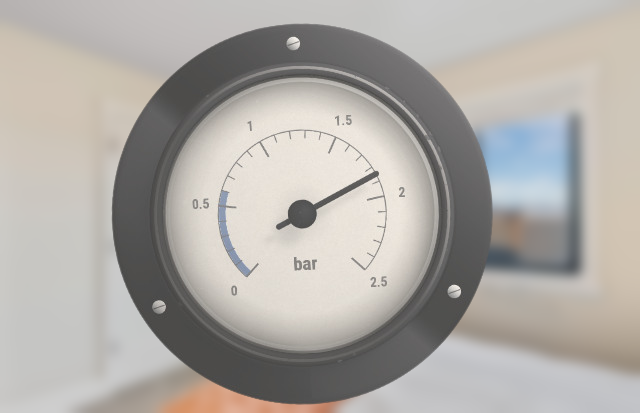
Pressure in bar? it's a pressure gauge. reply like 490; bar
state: 1.85; bar
